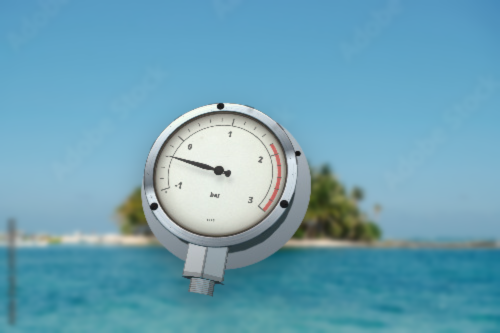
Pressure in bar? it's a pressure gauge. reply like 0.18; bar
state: -0.4; bar
